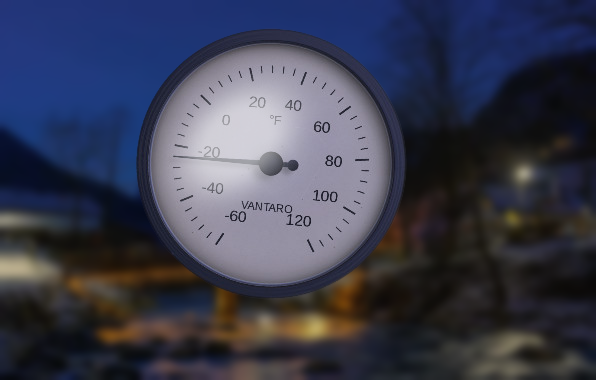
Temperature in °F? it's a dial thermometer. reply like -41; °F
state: -24; °F
